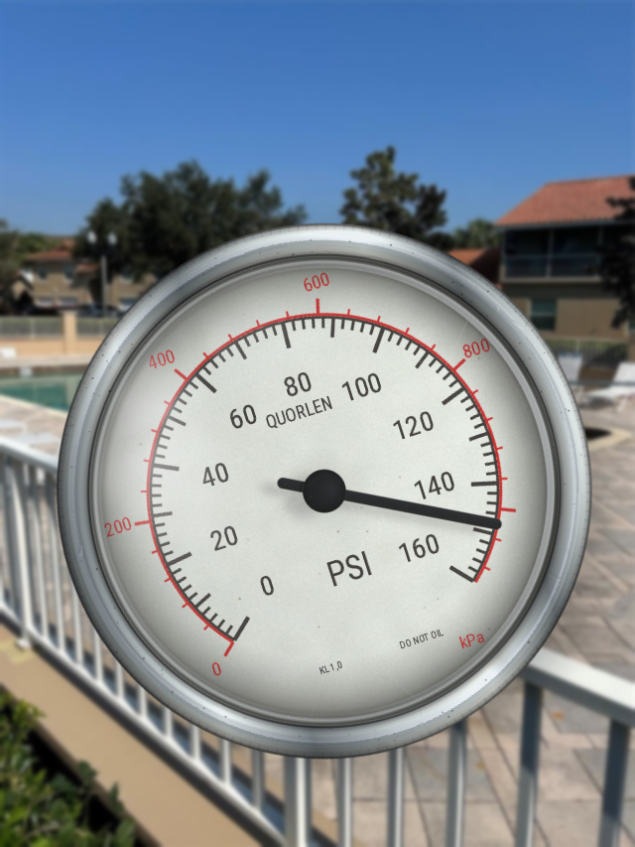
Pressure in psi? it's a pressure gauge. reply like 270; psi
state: 148; psi
